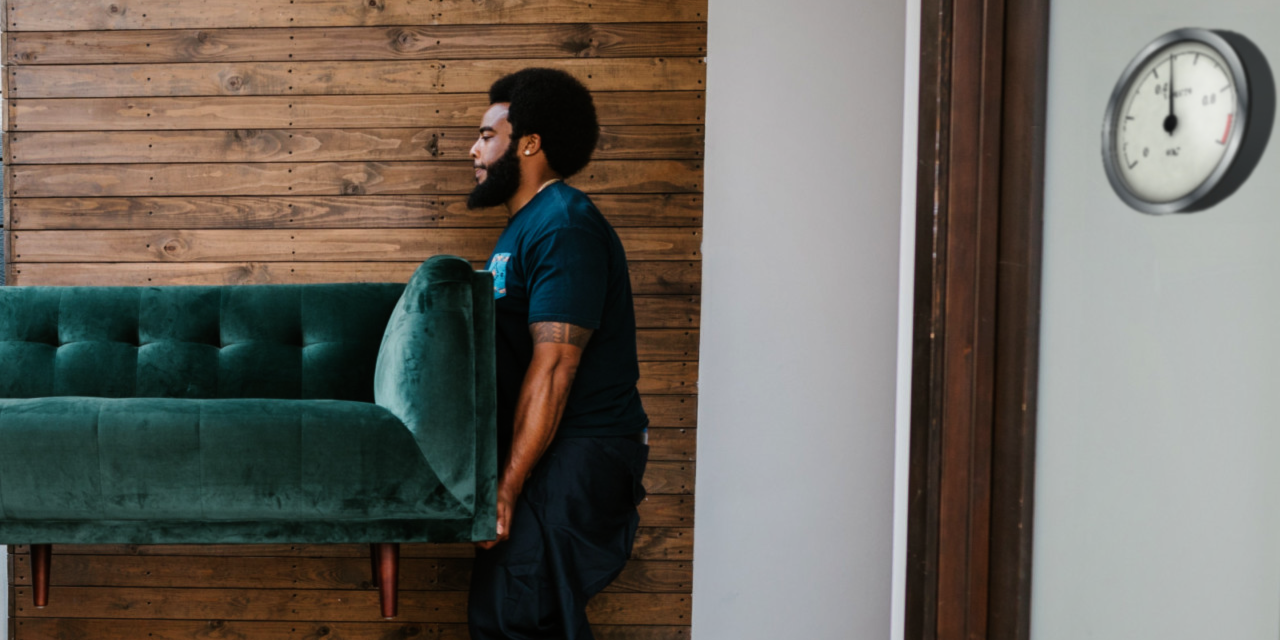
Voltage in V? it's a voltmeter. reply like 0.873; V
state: 0.5; V
